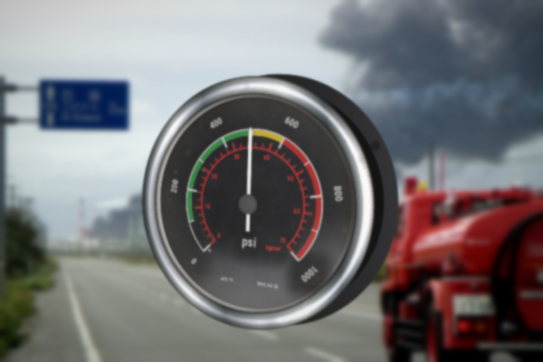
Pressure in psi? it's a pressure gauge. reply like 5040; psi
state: 500; psi
